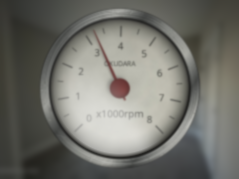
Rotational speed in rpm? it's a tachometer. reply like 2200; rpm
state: 3250; rpm
